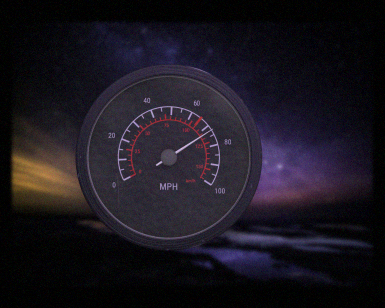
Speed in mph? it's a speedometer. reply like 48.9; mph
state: 72.5; mph
